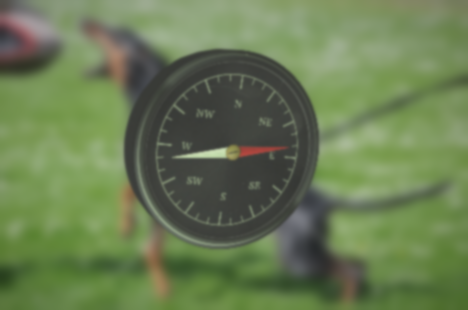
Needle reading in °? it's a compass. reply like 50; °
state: 80; °
